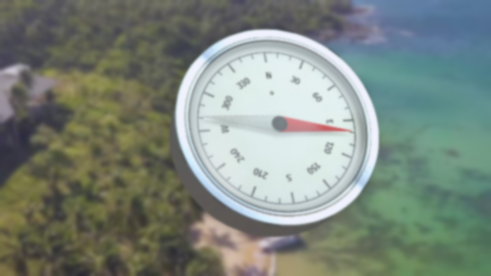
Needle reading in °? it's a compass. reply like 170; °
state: 100; °
